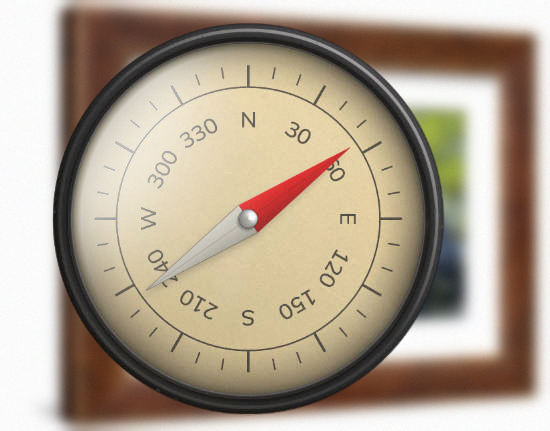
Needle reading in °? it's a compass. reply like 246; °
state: 55; °
